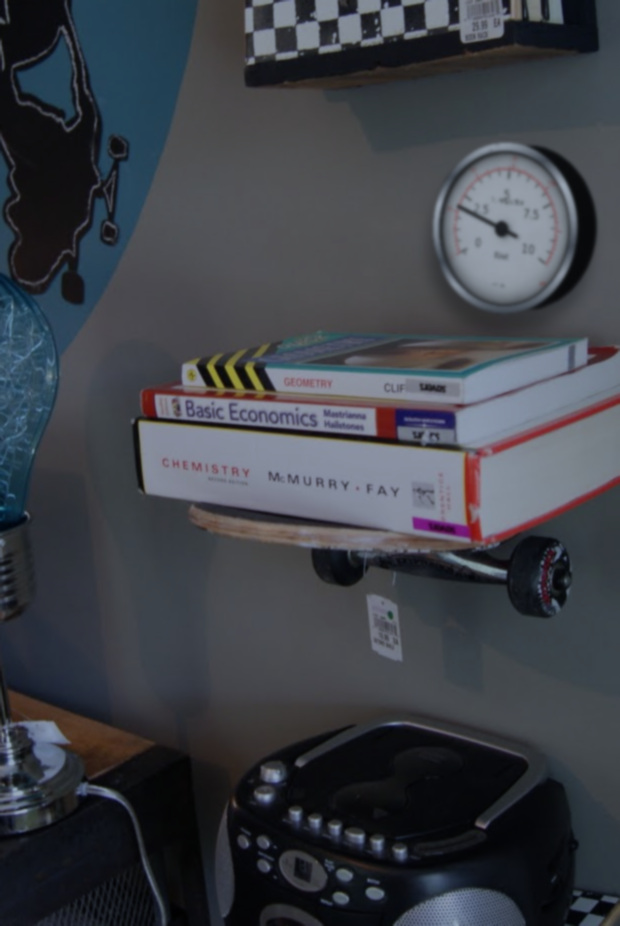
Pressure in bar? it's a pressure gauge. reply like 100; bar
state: 2; bar
